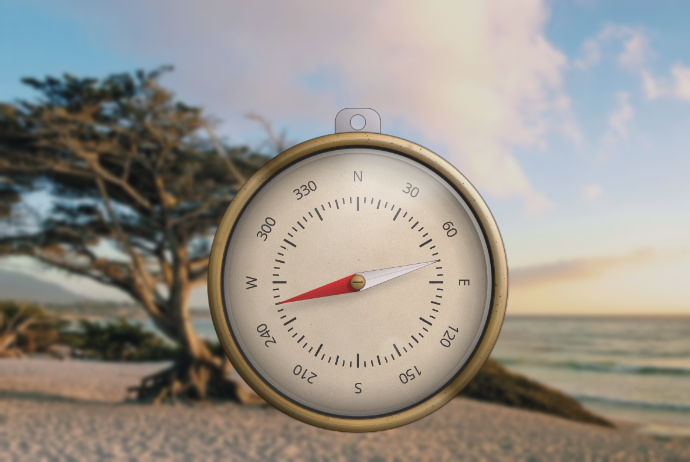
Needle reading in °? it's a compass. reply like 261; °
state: 255; °
